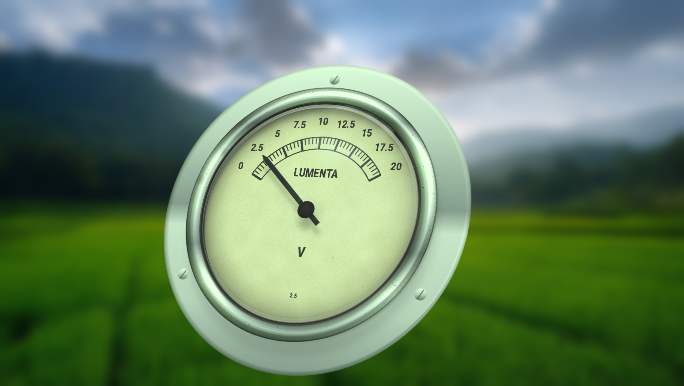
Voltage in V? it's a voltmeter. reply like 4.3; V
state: 2.5; V
